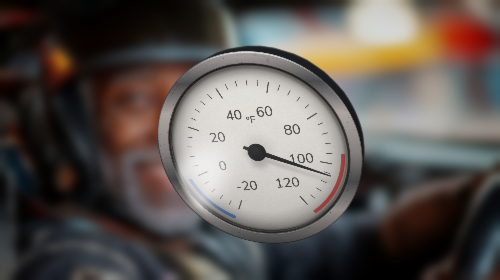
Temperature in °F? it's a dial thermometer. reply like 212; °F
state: 104; °F
